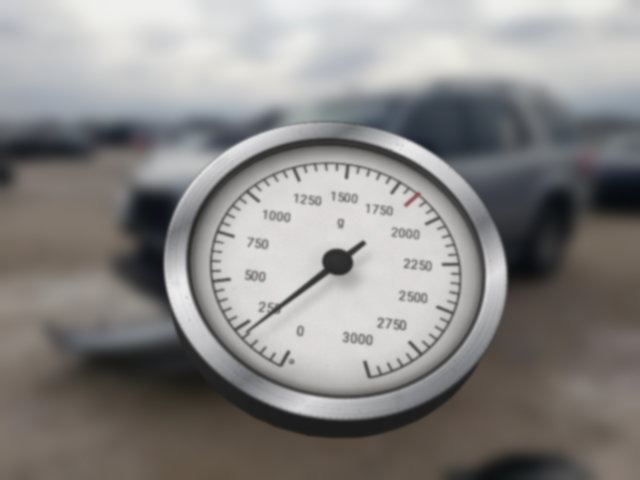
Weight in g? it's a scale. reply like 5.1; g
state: 200; g
